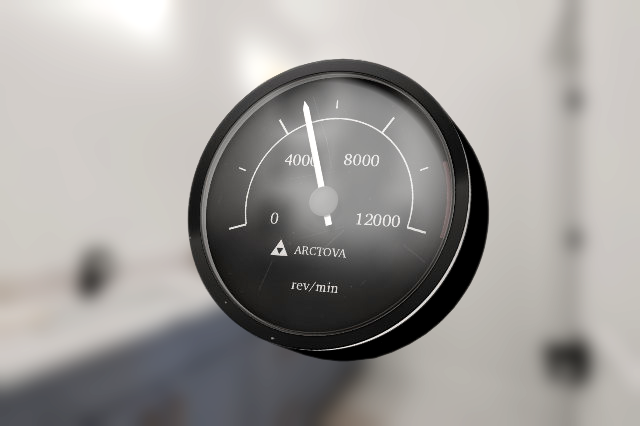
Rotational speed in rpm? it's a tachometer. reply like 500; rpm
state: 5000; rpm
